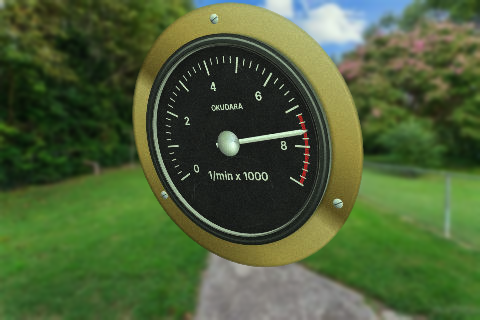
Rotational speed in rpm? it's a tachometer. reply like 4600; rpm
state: 7600; rpm
